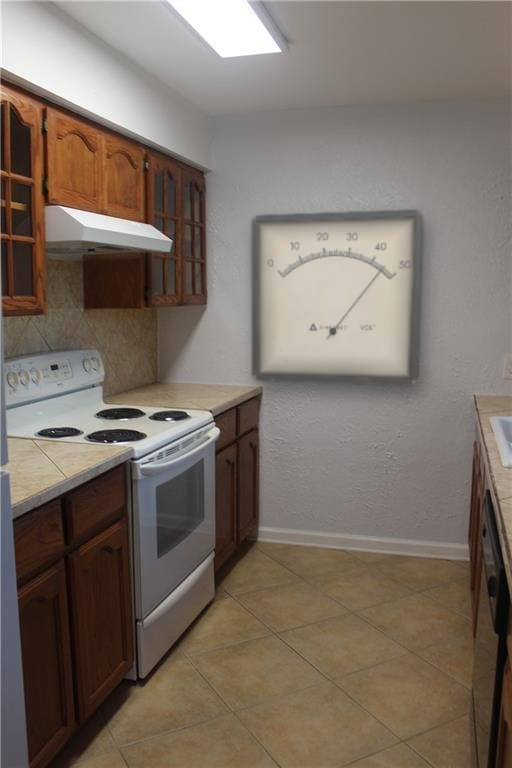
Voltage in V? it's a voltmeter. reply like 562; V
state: 45; V
